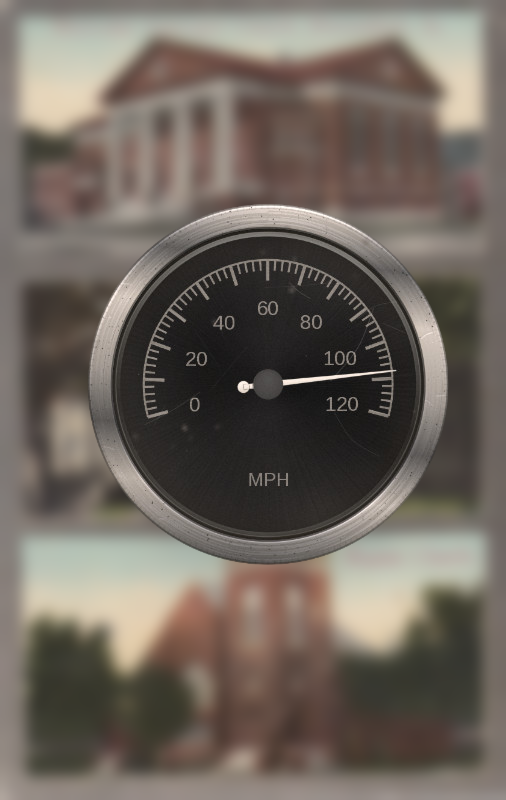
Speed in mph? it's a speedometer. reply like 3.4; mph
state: 108; mph
